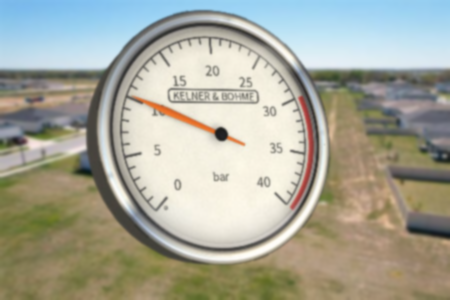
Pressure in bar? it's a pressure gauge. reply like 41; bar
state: 10; bar
